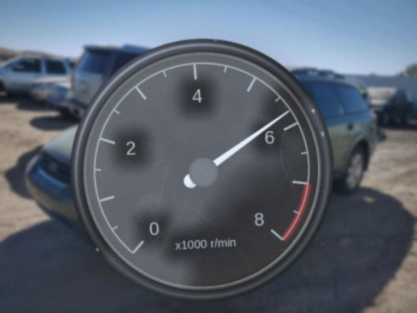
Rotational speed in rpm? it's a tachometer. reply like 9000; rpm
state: 5750; rpm
